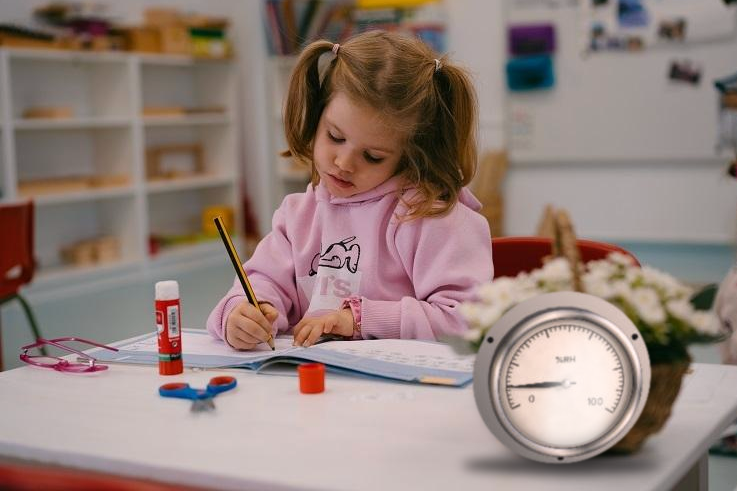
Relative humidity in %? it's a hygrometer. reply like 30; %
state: 10; %
